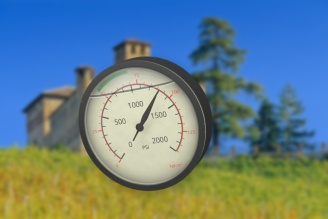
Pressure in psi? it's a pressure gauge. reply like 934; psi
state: 1300; psi
